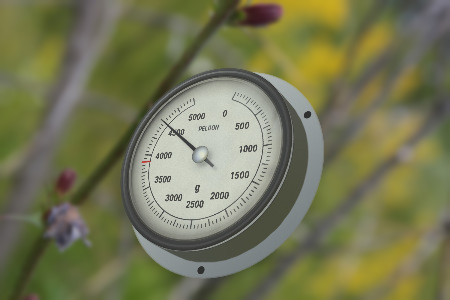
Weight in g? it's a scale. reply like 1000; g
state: 4500; g
